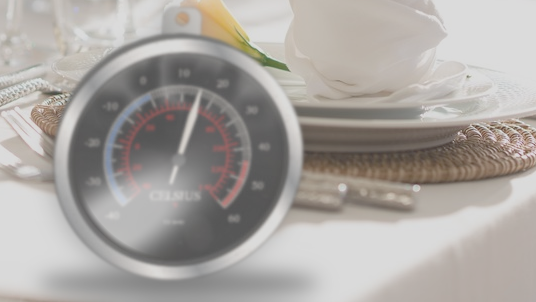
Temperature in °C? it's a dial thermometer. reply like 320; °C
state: 15; °C
